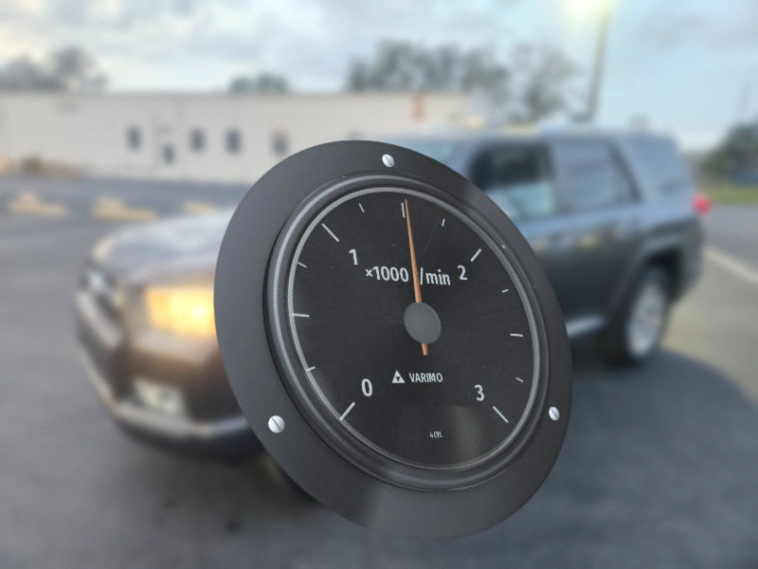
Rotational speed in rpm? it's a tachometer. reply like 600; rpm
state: 1500; rpm
